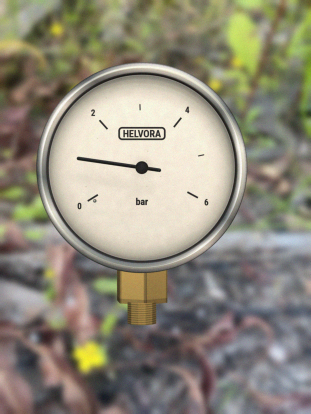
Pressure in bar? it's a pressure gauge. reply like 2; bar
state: 1; bar
